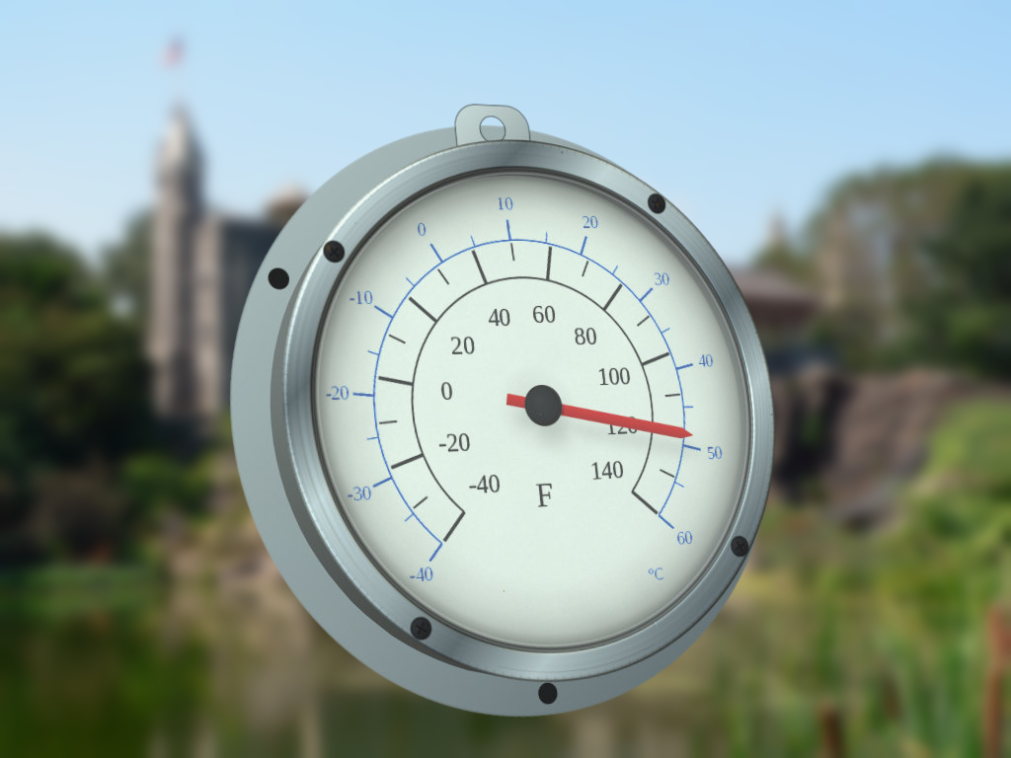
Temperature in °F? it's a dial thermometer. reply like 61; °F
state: 120; °F
